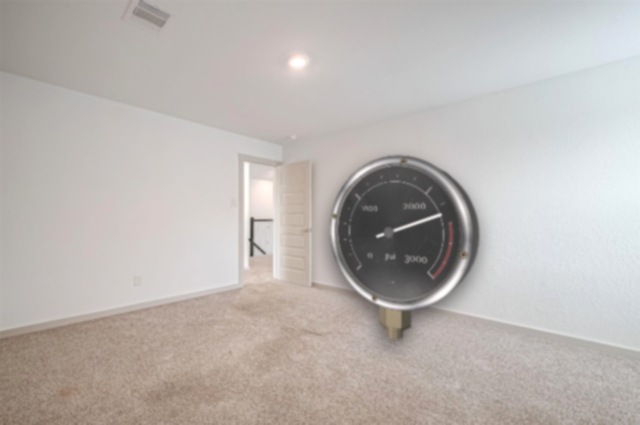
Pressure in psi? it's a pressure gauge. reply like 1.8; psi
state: 2300; psi
